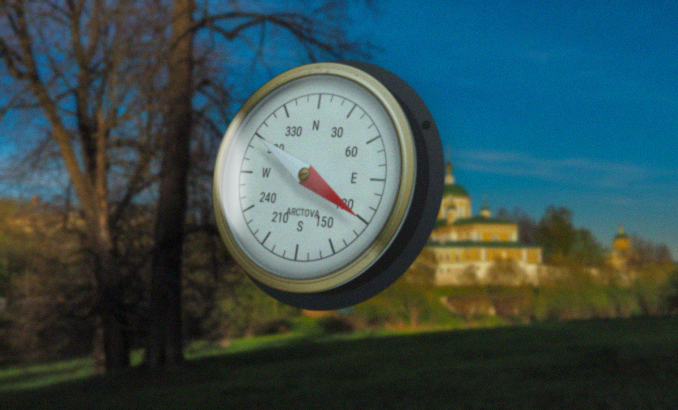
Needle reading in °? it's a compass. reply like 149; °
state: 120; °
